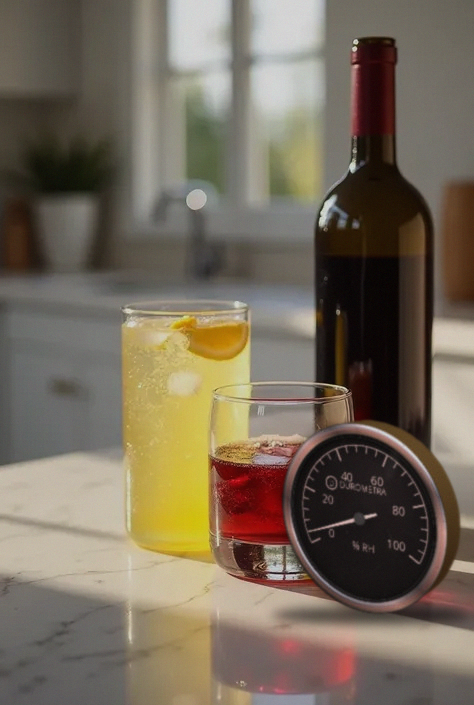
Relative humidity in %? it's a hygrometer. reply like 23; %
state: 4; %
